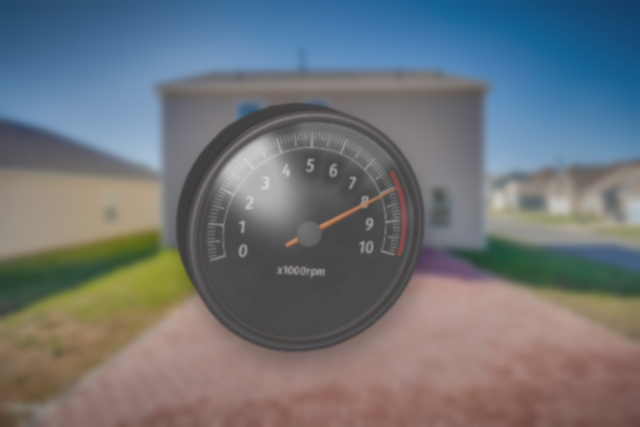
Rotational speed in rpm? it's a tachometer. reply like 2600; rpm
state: 8000; rpm
